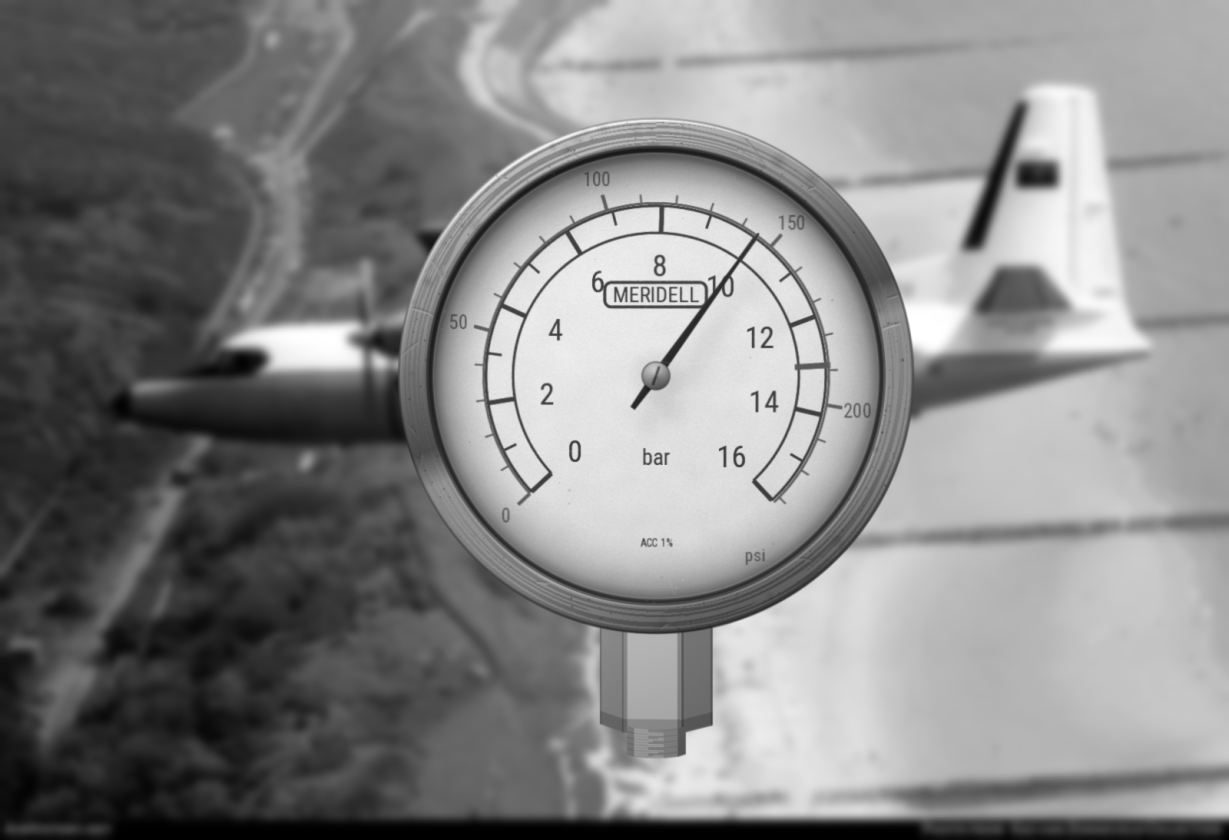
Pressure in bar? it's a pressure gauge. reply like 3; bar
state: 10; bar
